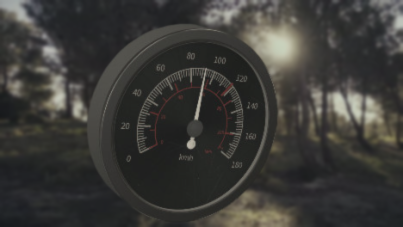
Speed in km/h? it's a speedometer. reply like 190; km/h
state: 90; km/h
